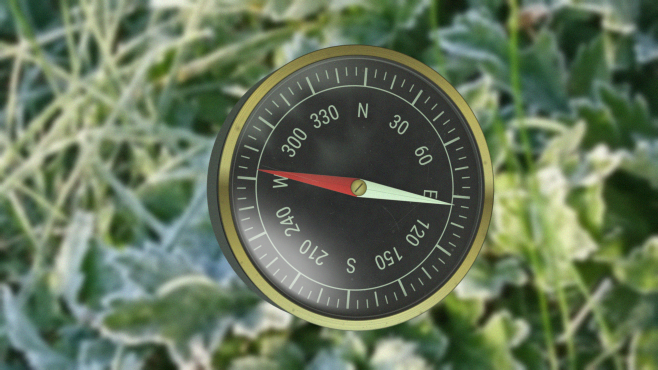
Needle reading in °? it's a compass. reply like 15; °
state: 275; °
